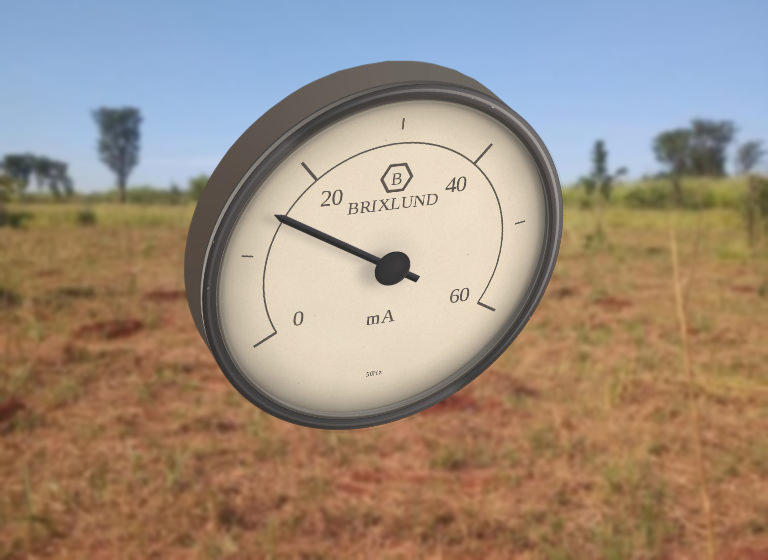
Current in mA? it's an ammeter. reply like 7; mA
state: 15; mA
